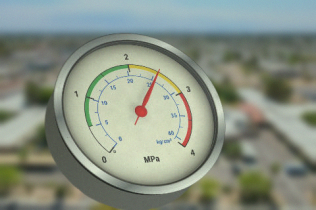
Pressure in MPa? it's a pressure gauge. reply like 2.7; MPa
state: 2.5; MPa
